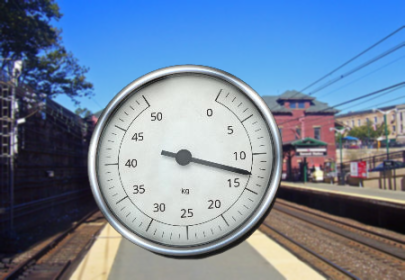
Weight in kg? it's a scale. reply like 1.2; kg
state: 13; kg
